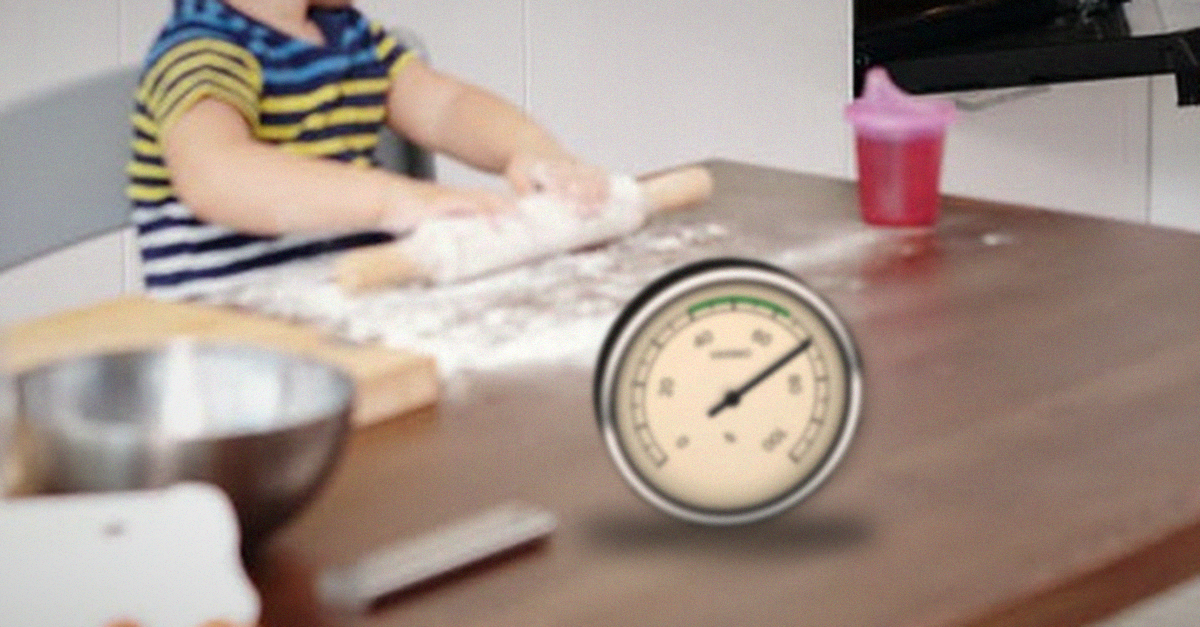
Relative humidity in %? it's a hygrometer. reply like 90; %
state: 70; %
